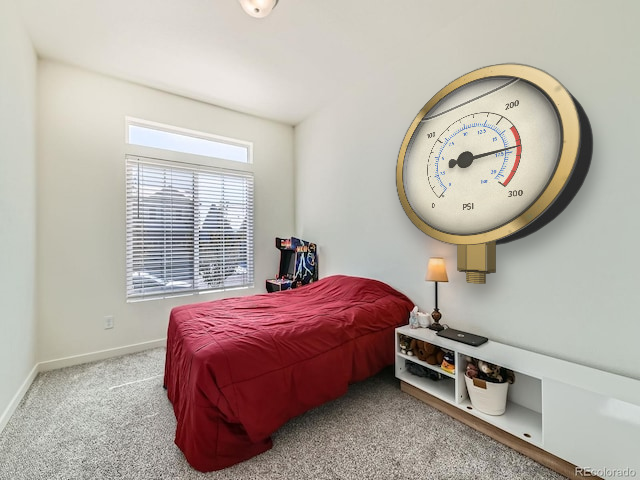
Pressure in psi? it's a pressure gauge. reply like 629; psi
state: 250; psi
